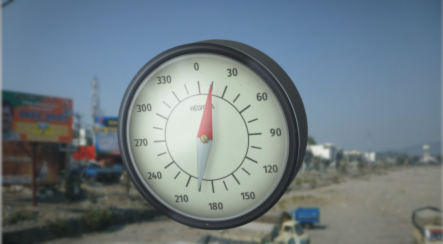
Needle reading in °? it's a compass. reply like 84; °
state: 15; °
